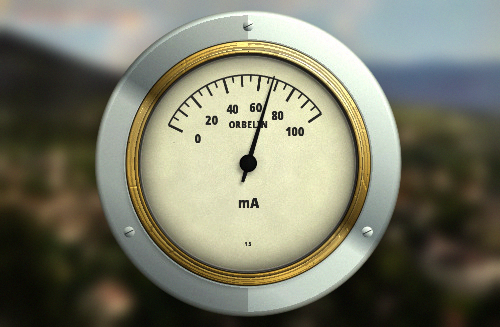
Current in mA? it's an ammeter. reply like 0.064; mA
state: 67.5; mA
